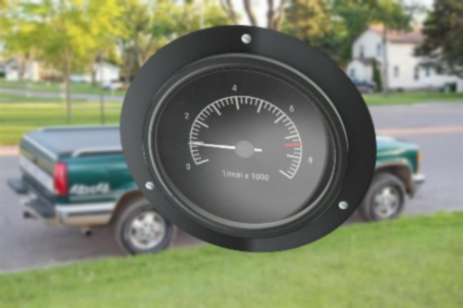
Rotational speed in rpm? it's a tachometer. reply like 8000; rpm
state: 1000; rpm
